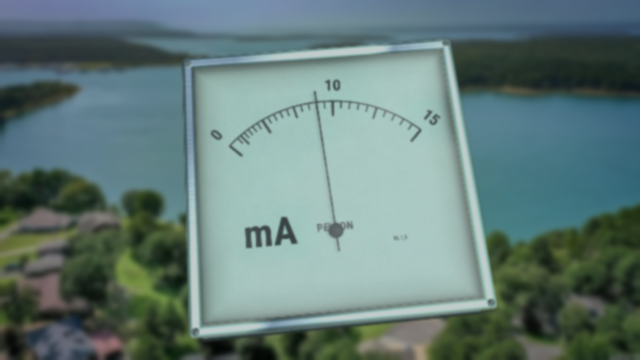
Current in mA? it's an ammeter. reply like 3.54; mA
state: 9; mA
